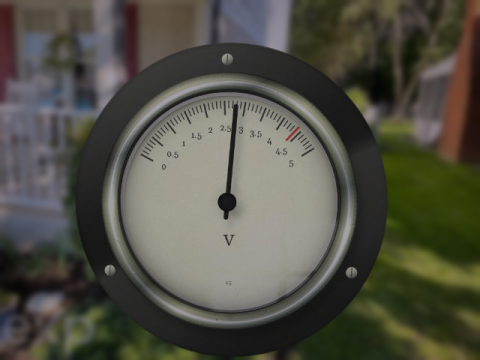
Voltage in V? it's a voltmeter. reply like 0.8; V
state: 2.8; V
